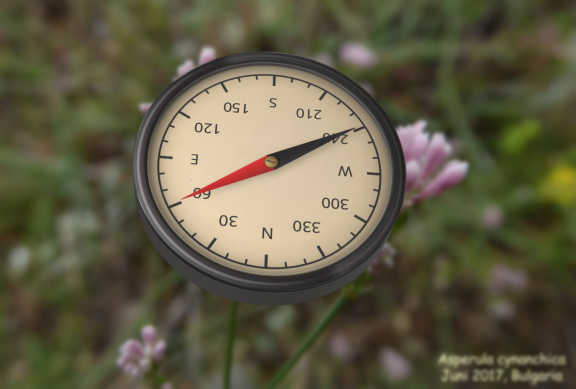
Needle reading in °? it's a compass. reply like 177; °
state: 60; °
